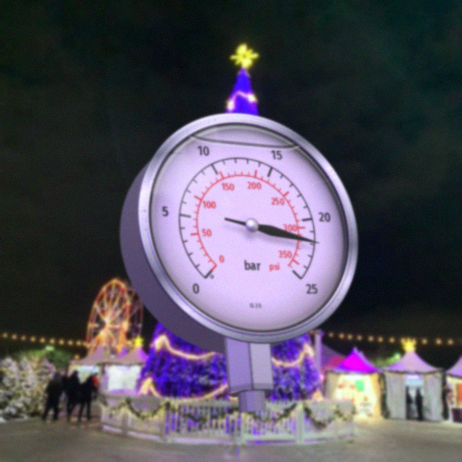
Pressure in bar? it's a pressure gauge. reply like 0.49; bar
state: 22; bar
